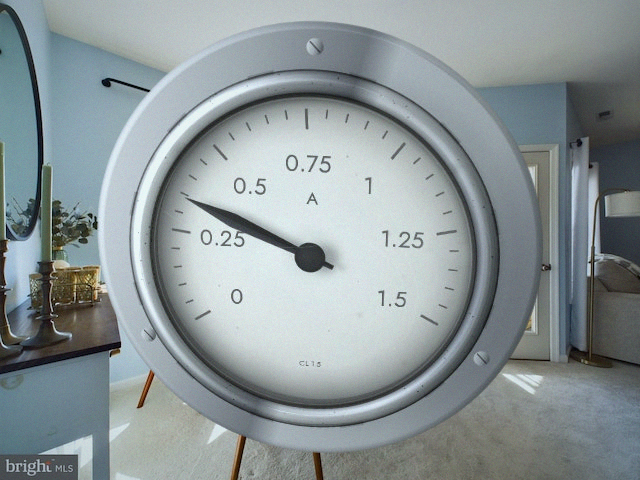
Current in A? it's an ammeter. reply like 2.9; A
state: 0.35; A
